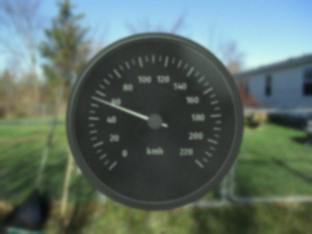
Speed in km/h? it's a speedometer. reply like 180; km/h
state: 55; km/h
